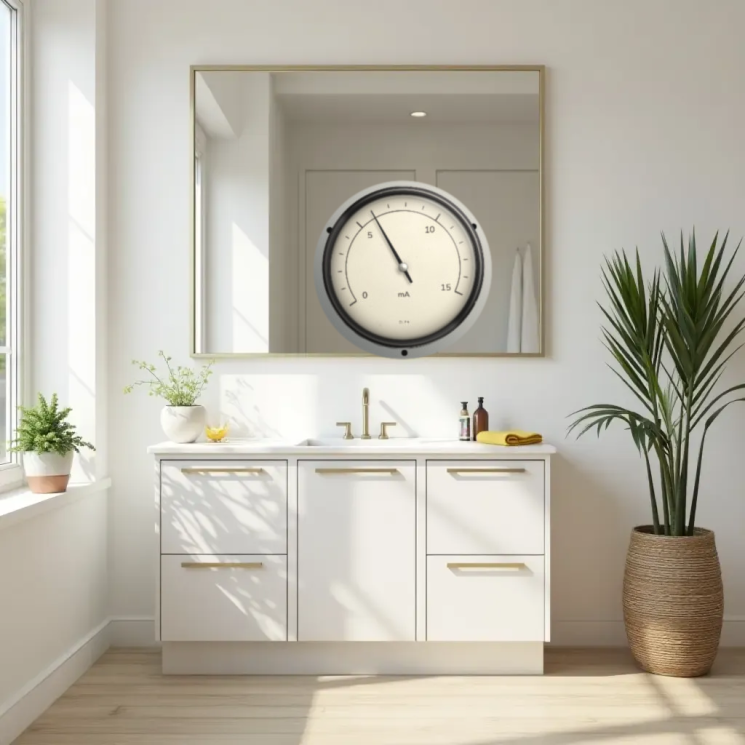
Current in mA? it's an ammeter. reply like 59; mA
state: 6; mA
